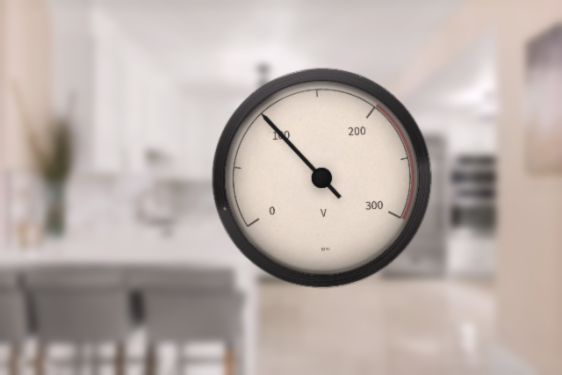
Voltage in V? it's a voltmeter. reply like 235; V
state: 100; V
